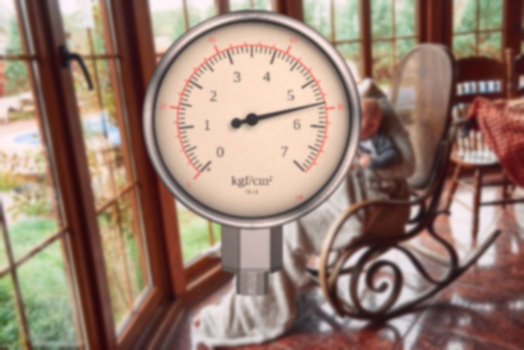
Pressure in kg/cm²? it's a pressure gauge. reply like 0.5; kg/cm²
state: 5.5; kg/cm²
